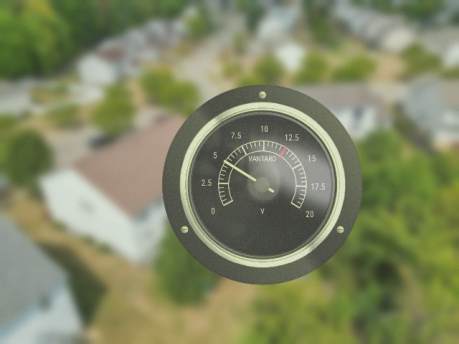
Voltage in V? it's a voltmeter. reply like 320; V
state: 5; V
